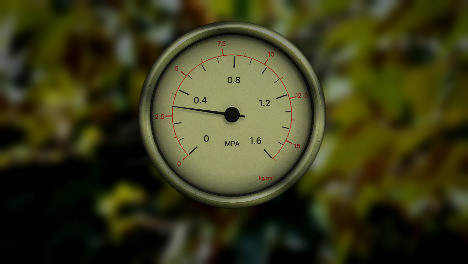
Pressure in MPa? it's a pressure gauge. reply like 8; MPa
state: 0.3; MPa
